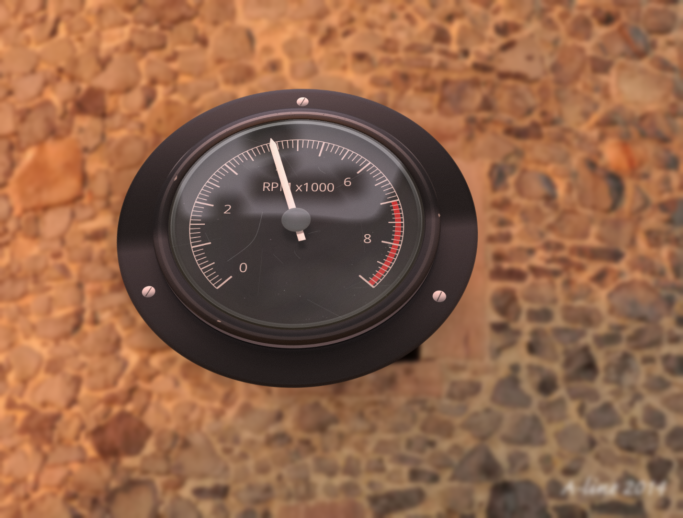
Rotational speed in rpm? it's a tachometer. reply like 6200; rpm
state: 4000; rpm
